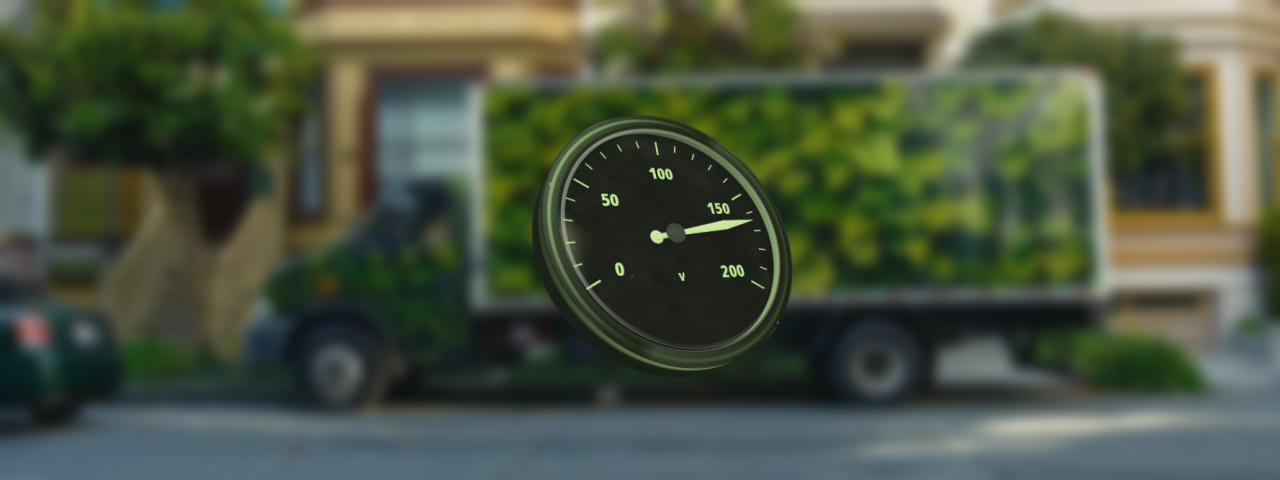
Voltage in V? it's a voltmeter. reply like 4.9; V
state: 165; V
